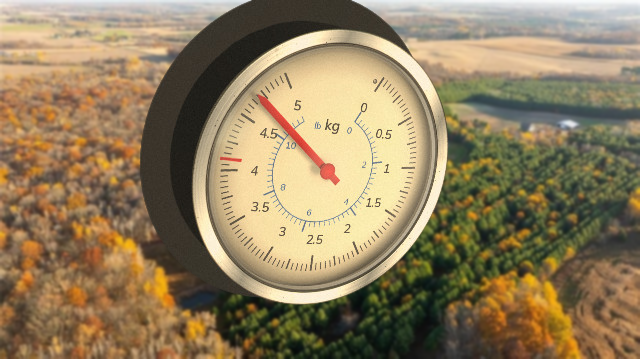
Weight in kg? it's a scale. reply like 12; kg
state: 4.7; kg
